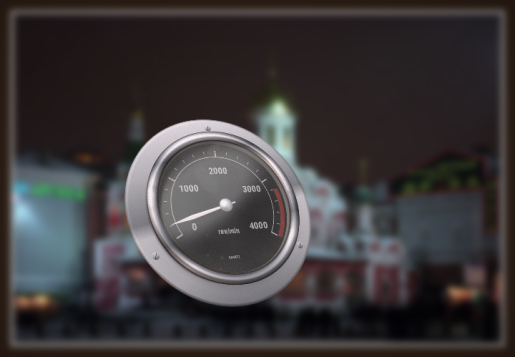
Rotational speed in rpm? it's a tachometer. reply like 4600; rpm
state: 200; rpm
